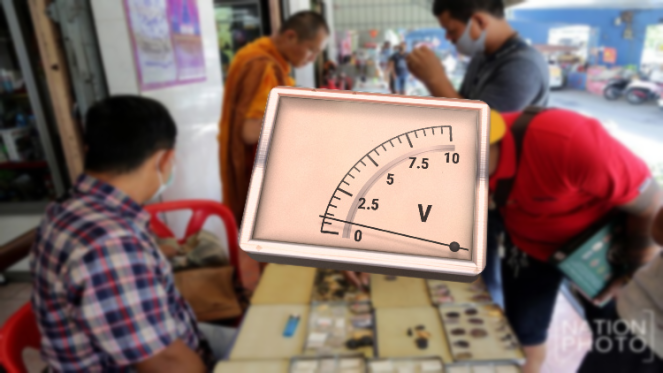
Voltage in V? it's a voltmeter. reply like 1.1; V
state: 0.75; V
